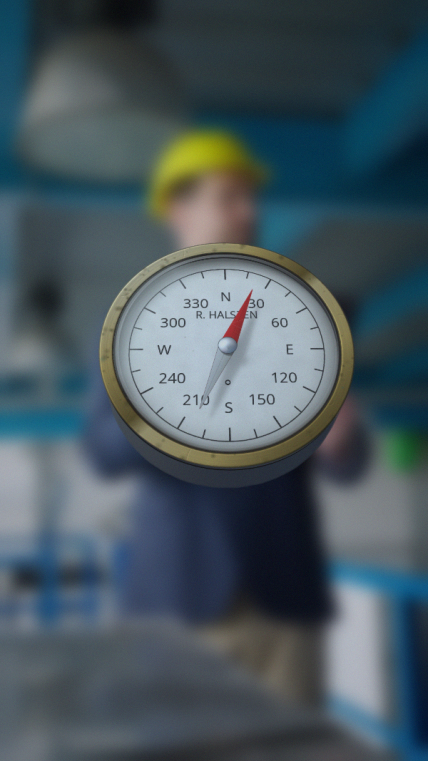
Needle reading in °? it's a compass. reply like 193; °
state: 22.5; °
